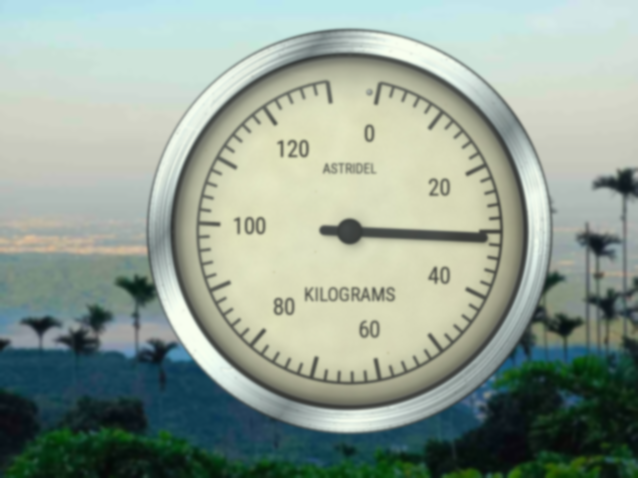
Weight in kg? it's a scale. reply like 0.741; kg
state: 31; kg
